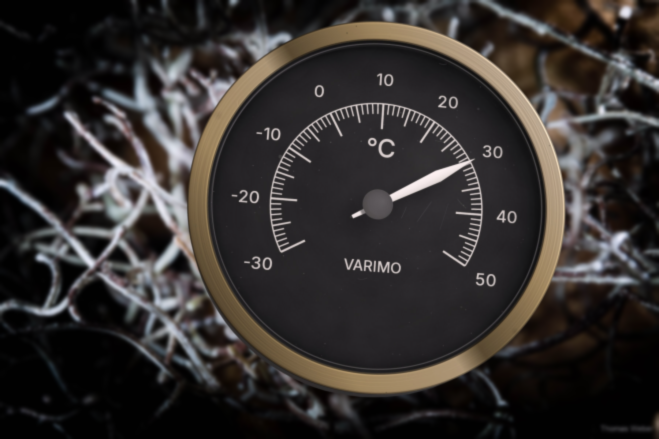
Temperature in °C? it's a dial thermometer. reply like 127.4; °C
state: 30; °C
